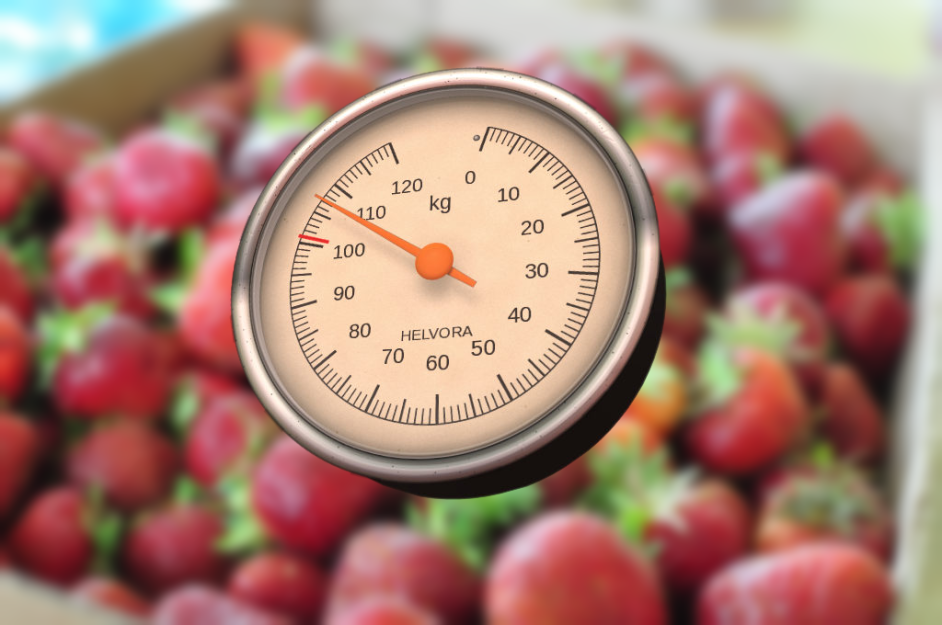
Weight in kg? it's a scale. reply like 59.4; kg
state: 107; kg
